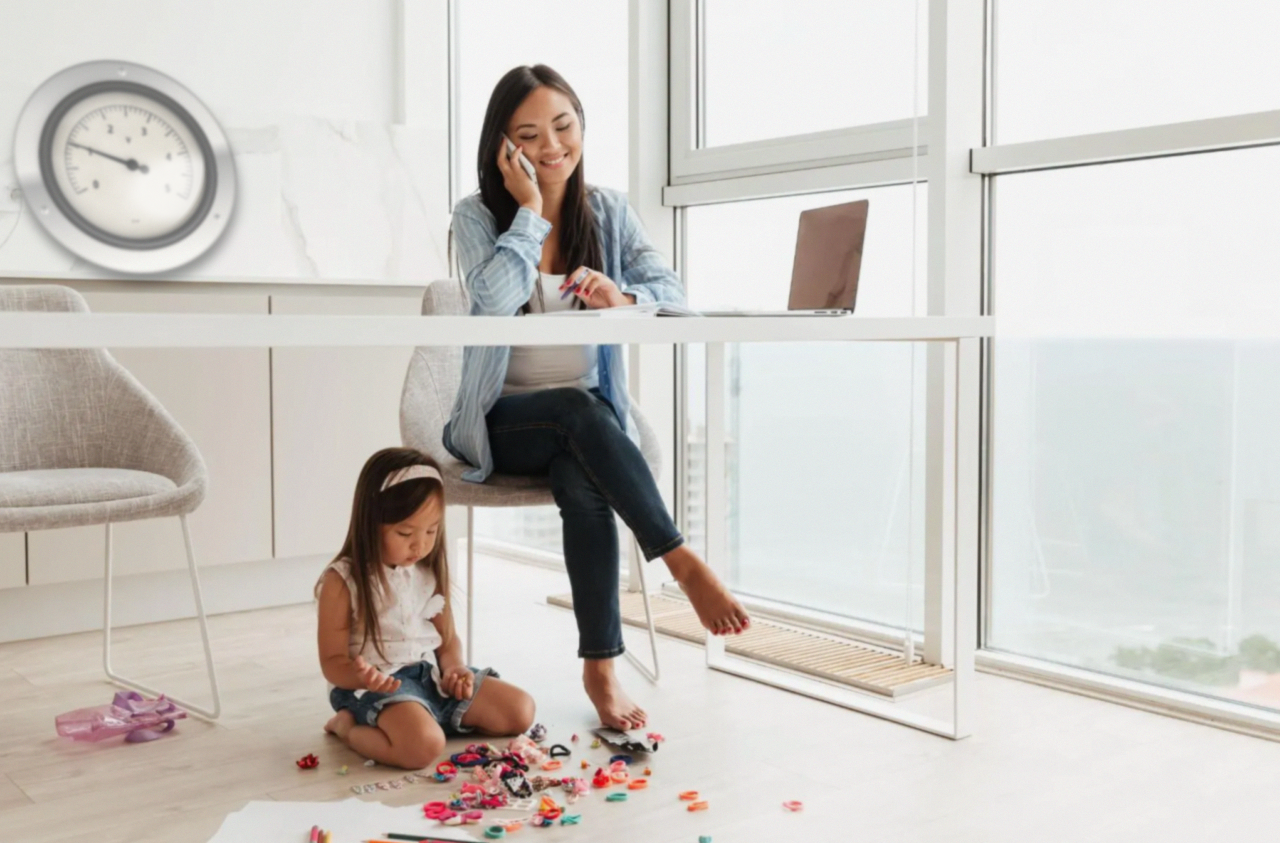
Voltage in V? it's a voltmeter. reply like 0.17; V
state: 1; V
